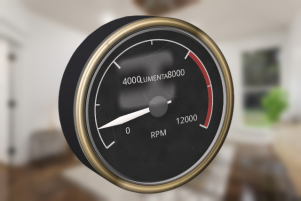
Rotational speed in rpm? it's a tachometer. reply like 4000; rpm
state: 1000; rpm
